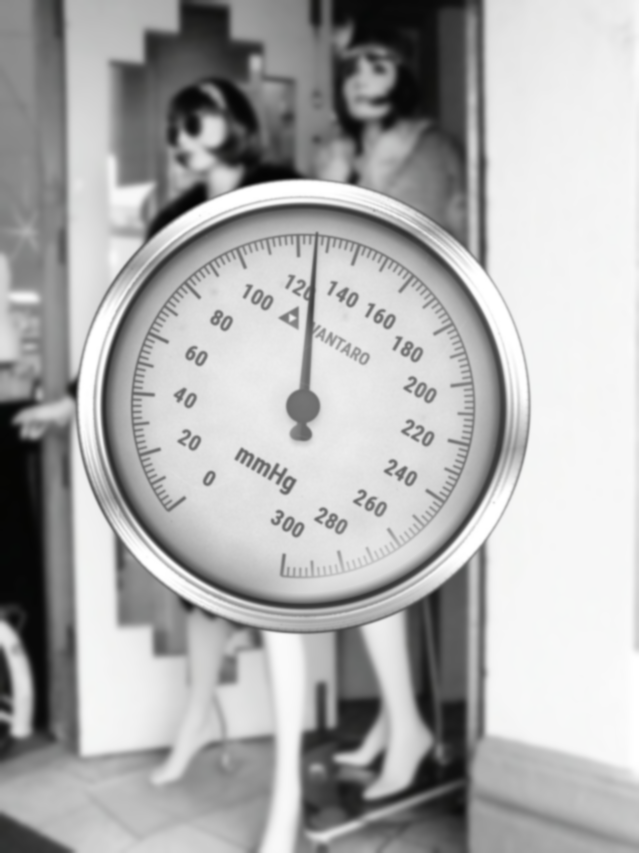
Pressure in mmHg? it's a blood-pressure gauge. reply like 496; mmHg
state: 126; mmHg
